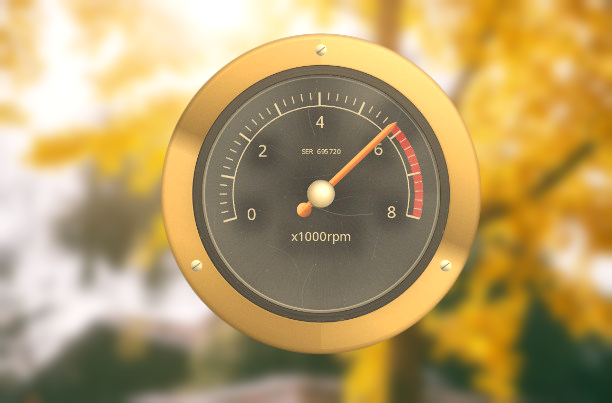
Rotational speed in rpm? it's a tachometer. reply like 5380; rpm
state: 5800; rpm
